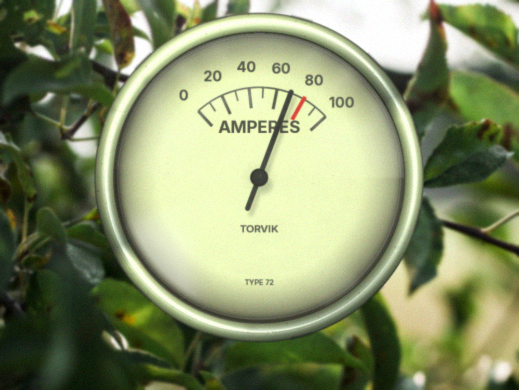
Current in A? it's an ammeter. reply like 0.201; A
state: 70; A
